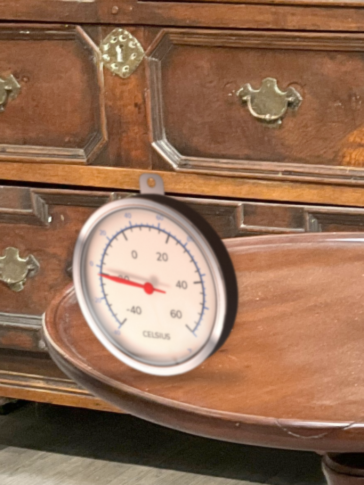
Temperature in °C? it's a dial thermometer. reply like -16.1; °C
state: -20; °C
